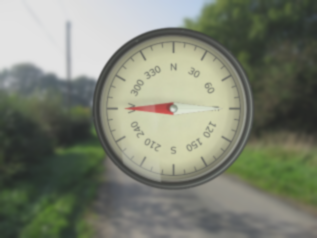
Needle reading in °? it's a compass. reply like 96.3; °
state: 270; °
